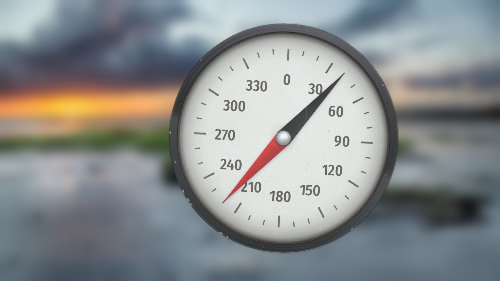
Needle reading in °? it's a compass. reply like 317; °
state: 220; °
